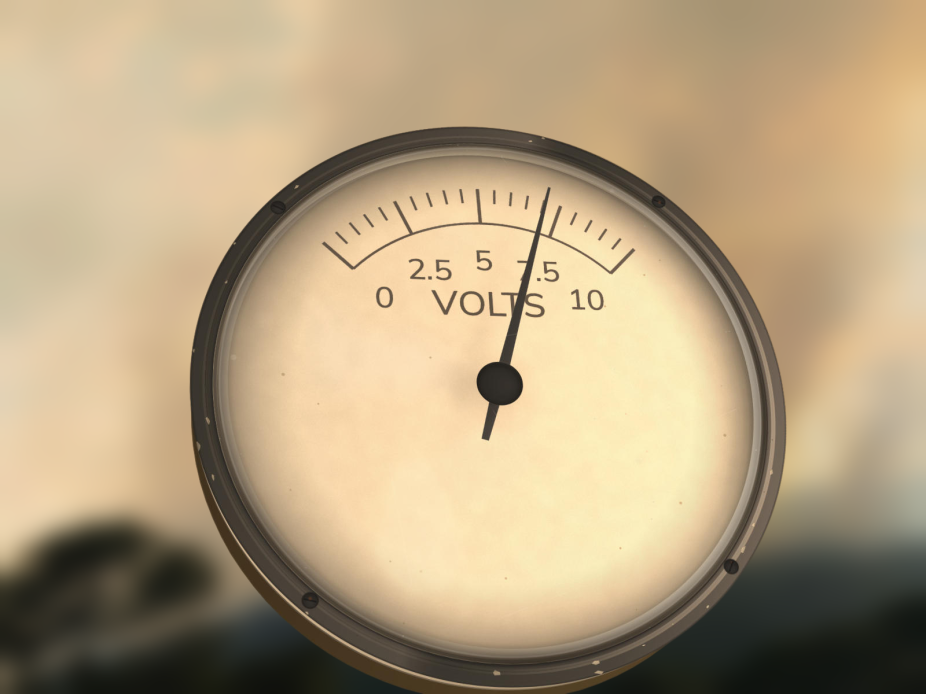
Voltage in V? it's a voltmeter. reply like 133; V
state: 7; V
